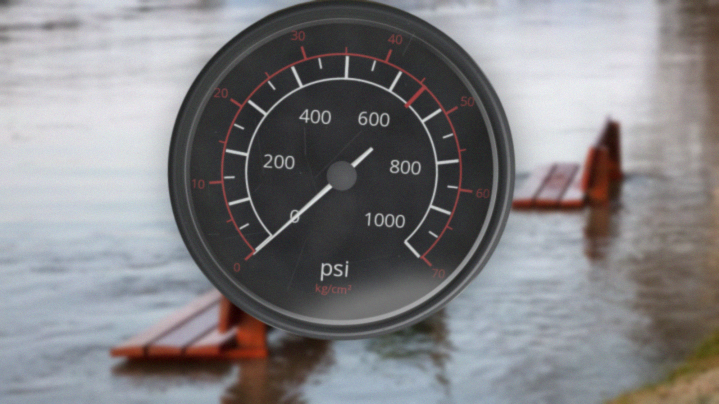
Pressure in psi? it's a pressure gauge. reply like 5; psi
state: 0; psi
